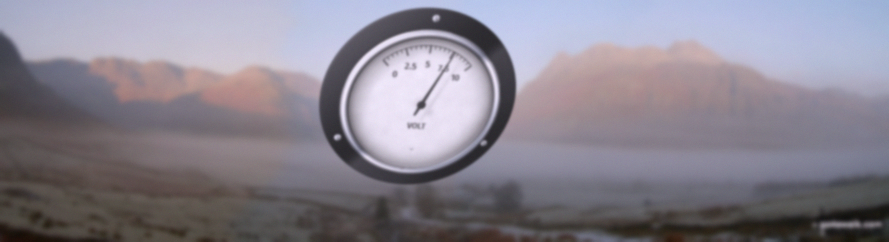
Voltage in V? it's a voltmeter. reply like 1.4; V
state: 7.5; V
